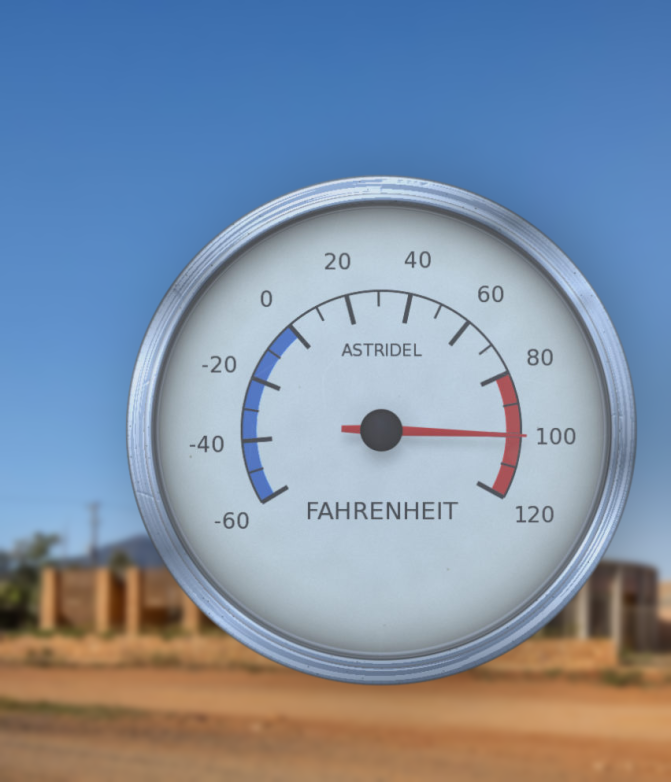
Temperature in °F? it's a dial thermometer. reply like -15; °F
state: 100; °F
